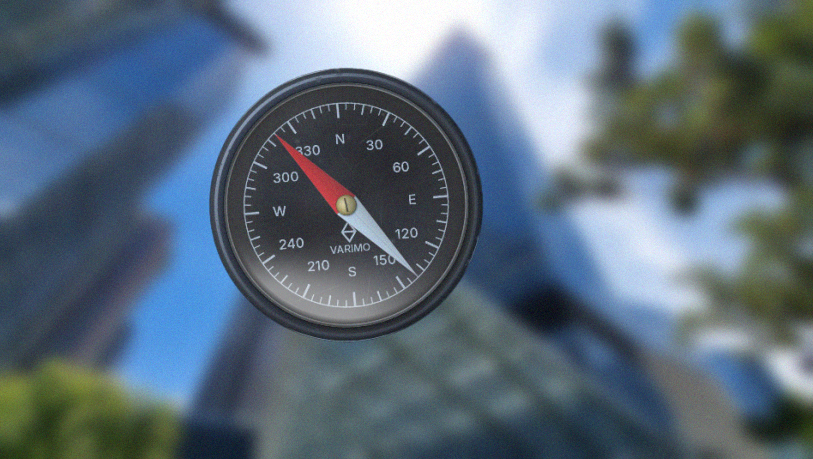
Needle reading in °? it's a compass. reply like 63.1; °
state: 320; °
